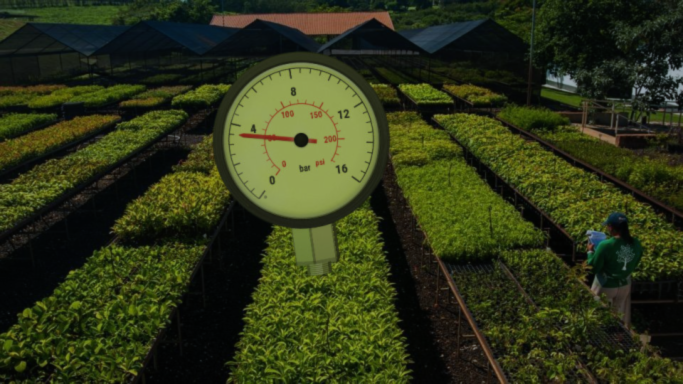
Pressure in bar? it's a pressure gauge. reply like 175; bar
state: 3.5; bar
